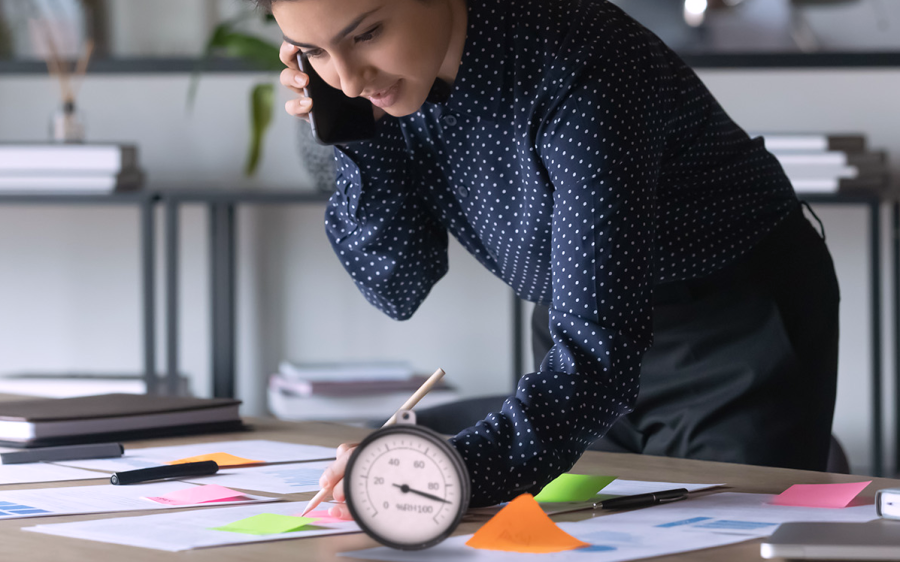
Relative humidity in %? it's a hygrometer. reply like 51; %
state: 88; %
